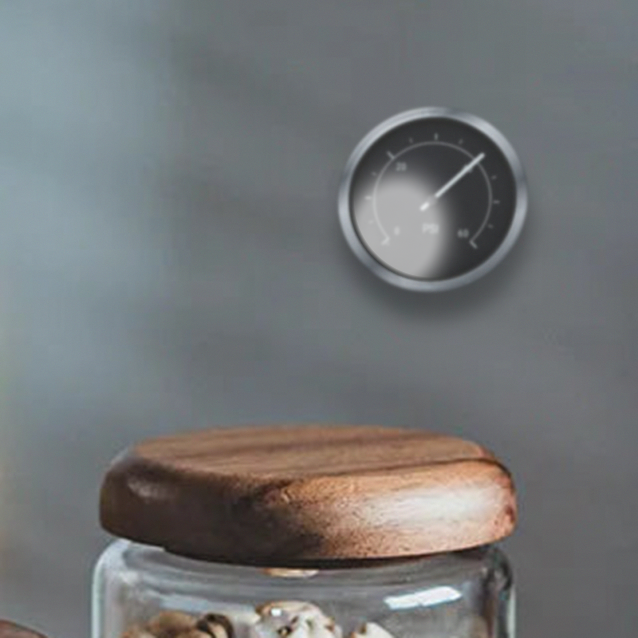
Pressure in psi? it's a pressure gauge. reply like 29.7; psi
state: 40; psi
